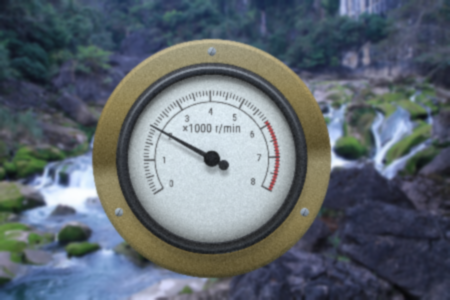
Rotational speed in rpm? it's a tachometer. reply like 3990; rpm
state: 2000; rpm
